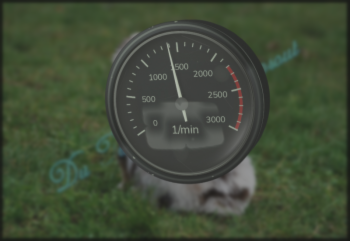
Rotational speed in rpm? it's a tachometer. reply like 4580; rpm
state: 1400; rpm
